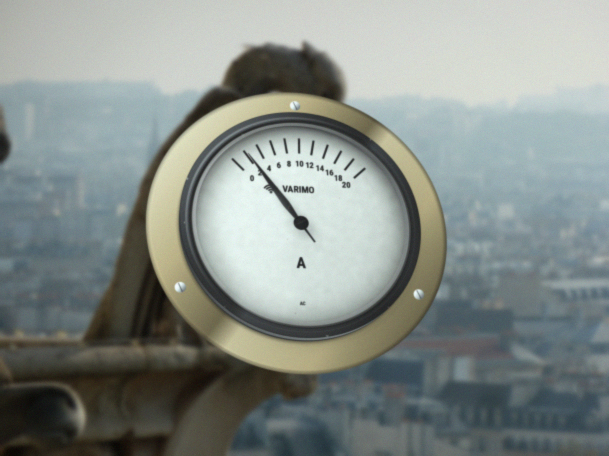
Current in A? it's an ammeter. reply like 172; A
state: 2; A
